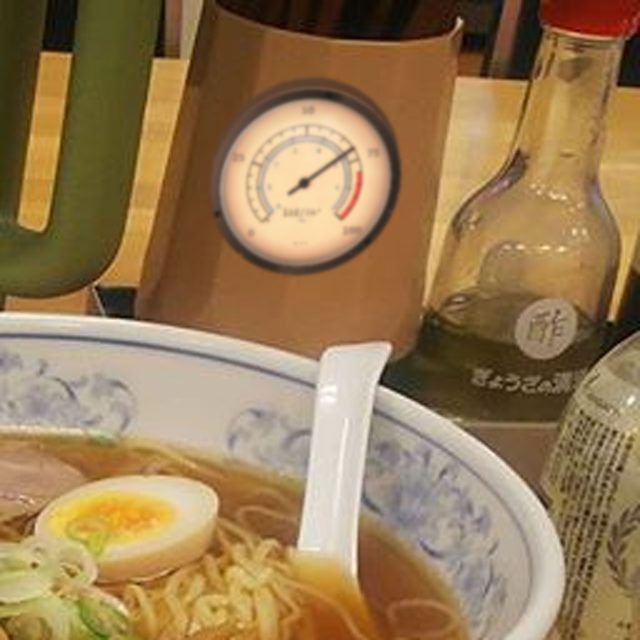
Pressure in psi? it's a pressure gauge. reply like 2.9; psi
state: 70; psi
